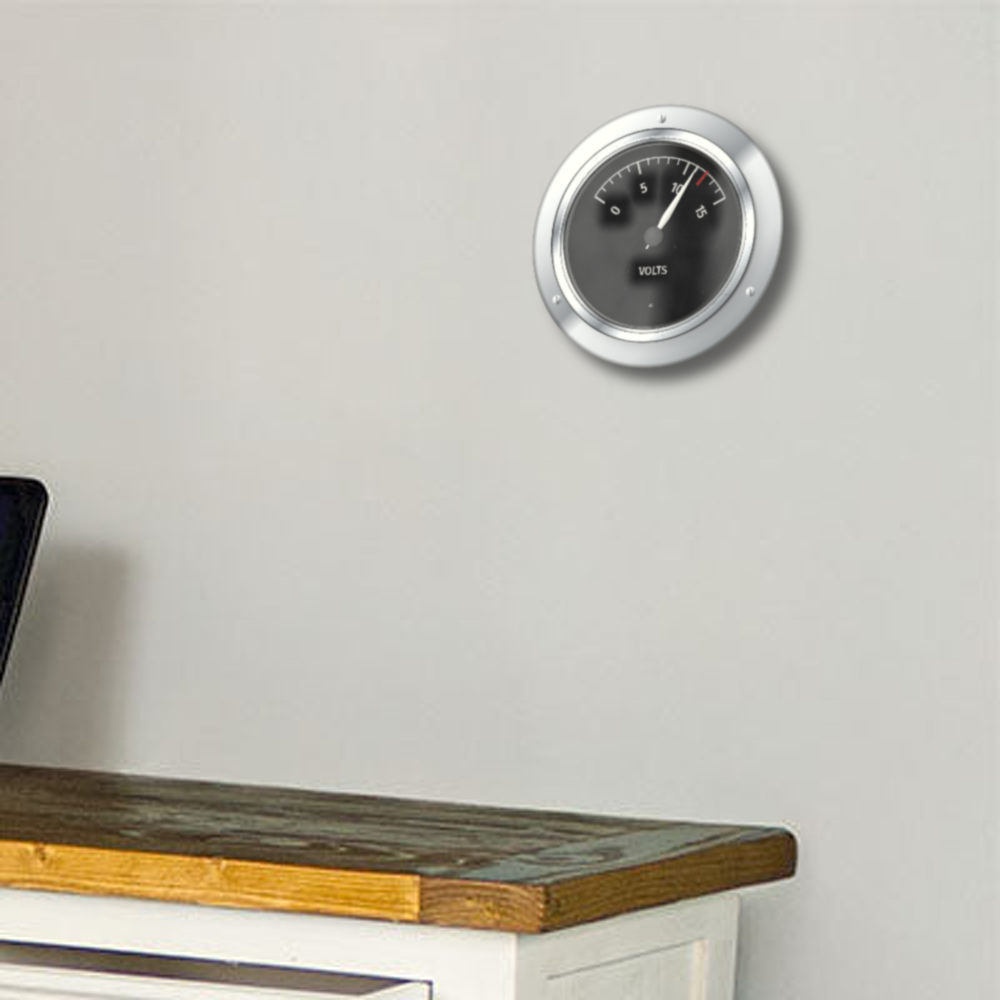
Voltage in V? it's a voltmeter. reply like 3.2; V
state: 11; V
